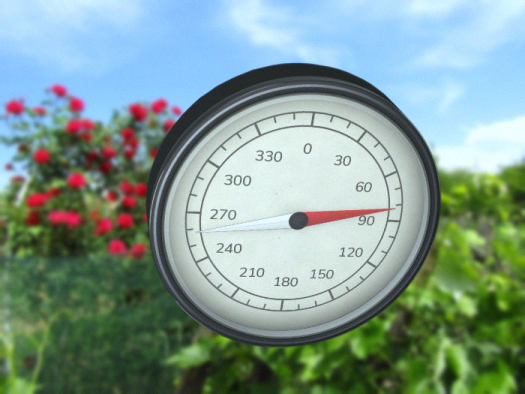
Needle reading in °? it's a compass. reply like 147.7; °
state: 80; °
